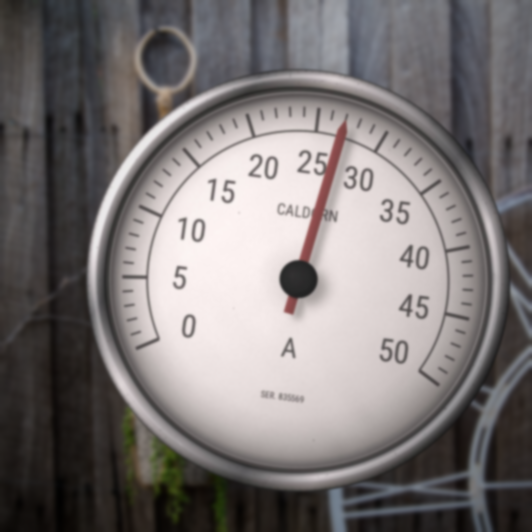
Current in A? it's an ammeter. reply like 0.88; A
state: 27; A
